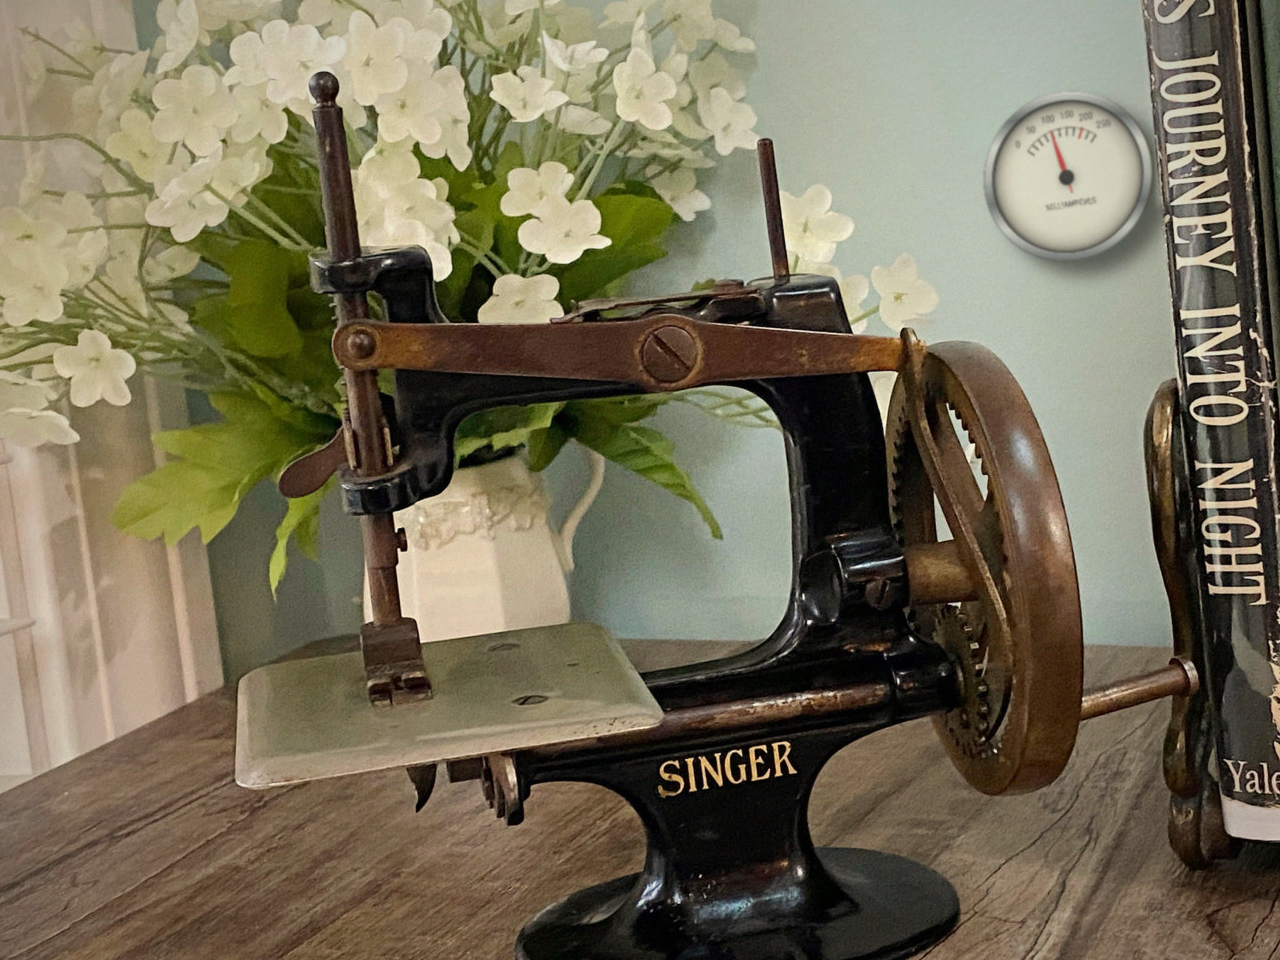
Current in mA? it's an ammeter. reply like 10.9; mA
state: 100; mA
